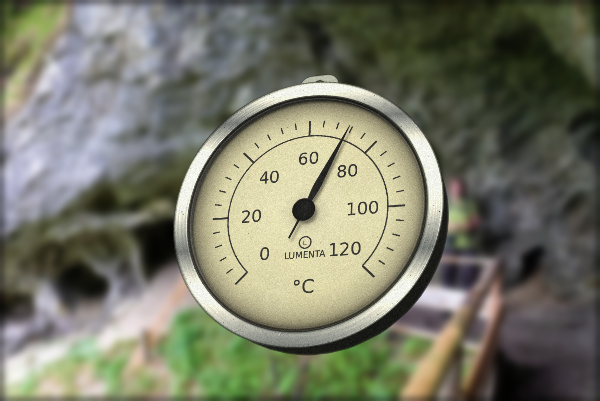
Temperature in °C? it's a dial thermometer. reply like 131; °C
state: 72; °C
